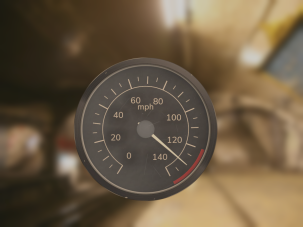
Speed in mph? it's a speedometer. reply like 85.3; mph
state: 130; mph
